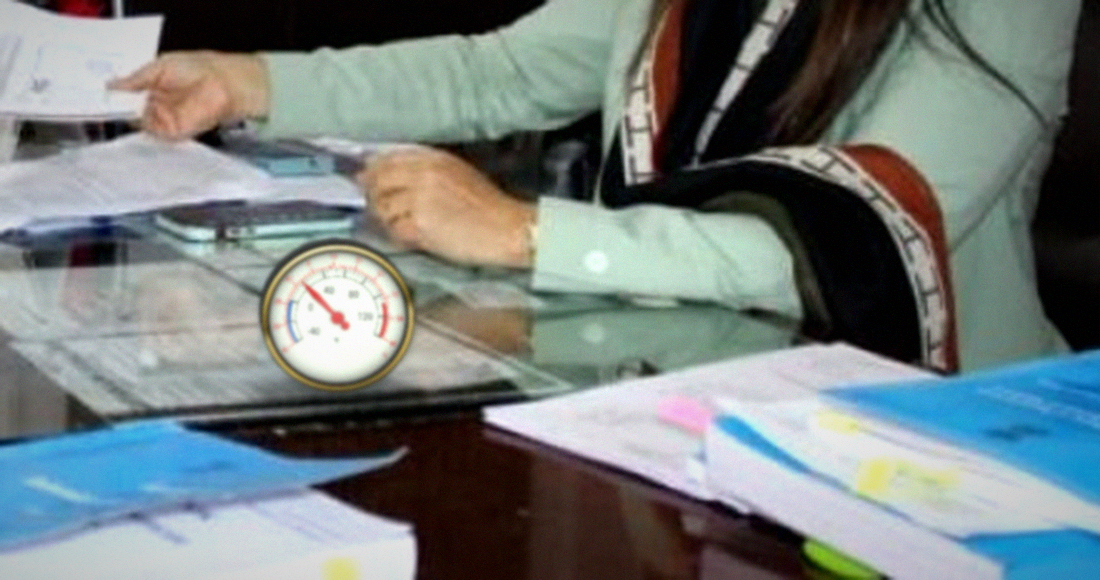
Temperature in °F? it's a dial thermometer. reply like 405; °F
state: 20; °F
